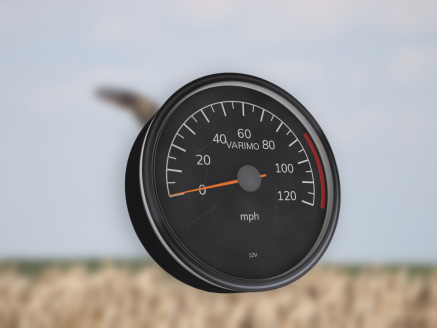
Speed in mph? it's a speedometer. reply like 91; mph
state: 0; mph
